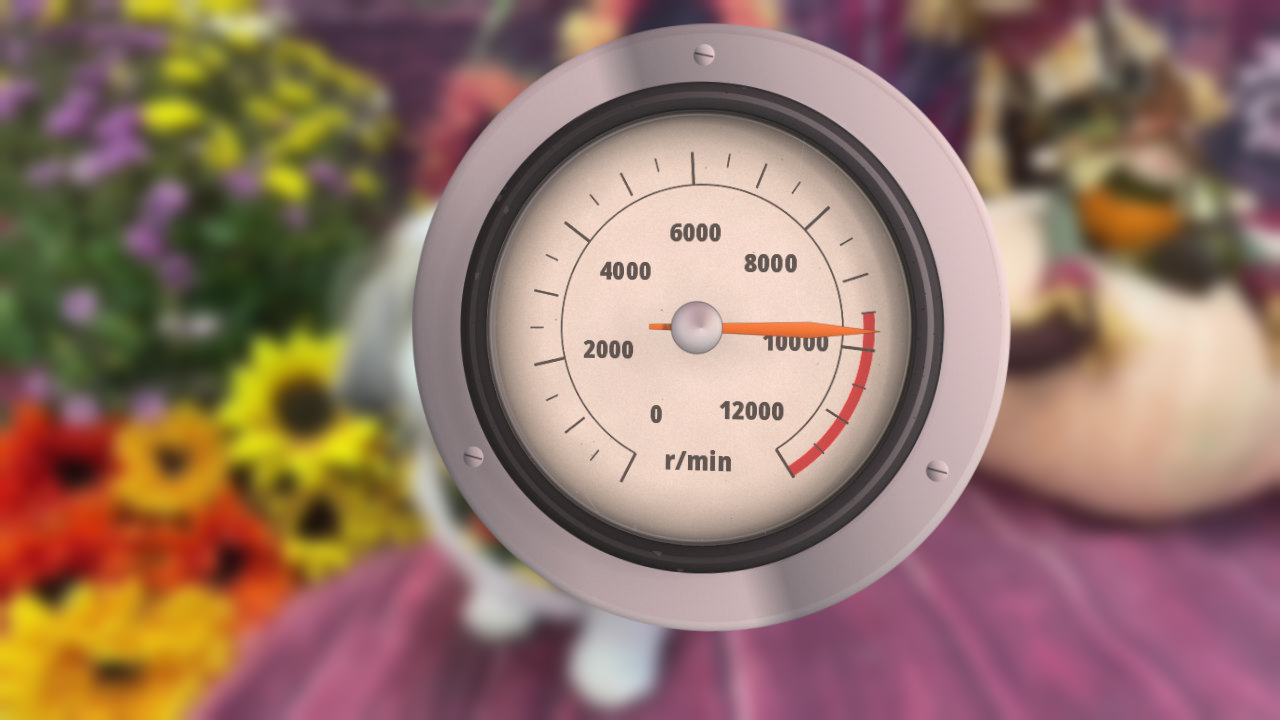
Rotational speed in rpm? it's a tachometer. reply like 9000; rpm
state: 9750; rpm
